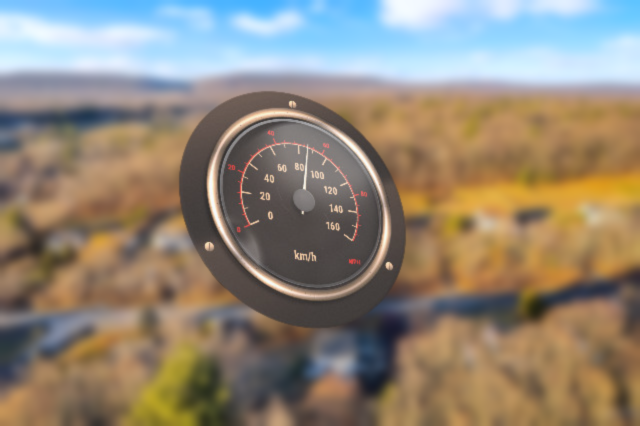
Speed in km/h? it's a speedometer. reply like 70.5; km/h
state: 85; km/h
